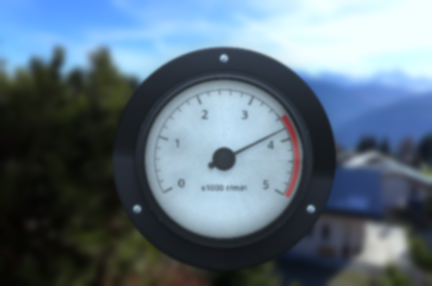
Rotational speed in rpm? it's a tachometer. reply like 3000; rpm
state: 3800; rpm
